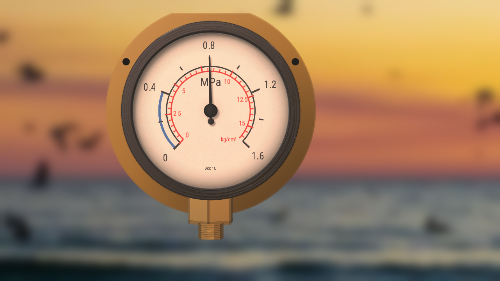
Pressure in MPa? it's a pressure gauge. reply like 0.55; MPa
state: 0.8; MPa
